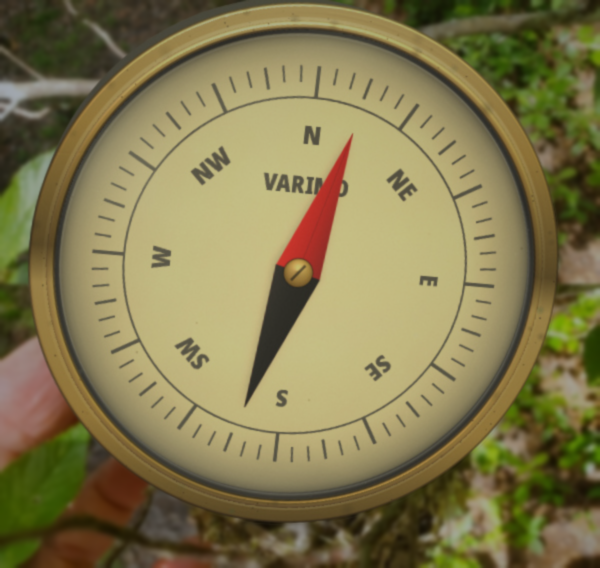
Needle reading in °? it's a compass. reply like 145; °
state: 15; °
